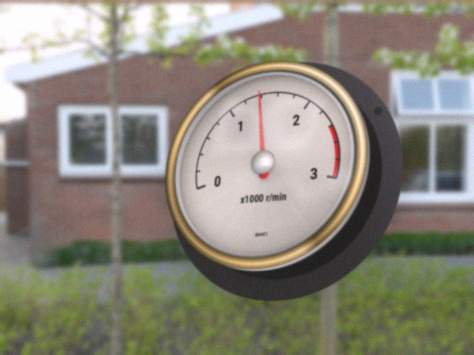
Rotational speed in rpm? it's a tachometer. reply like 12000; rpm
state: 1400; rpm
